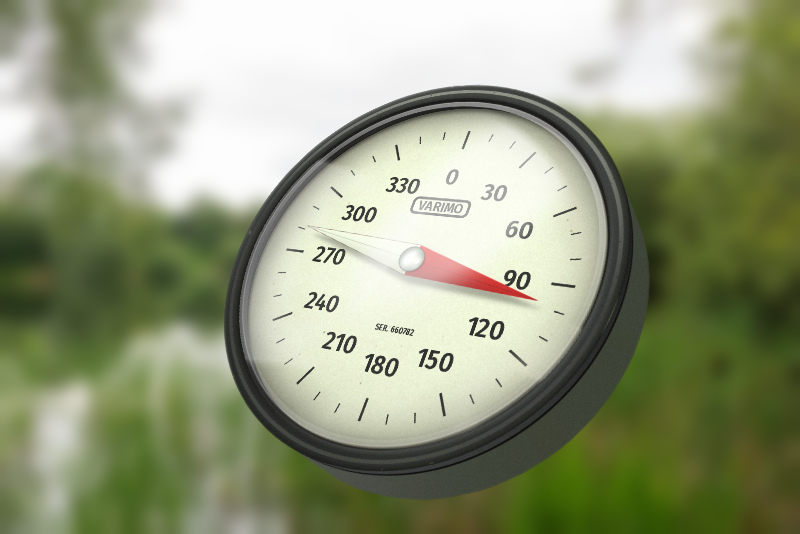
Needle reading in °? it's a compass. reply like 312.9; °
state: 100; °
